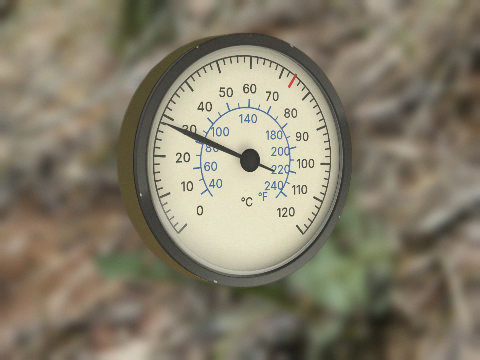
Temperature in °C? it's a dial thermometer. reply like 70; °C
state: 28; °C
